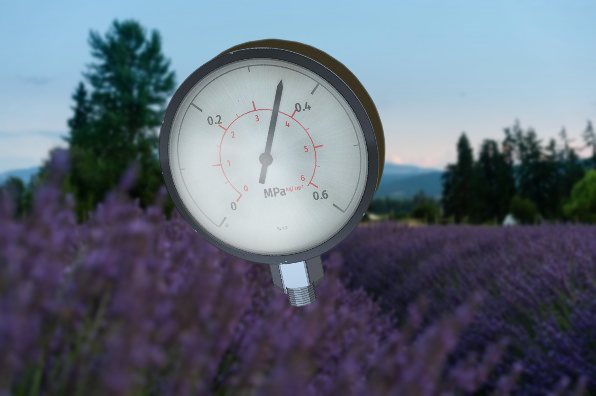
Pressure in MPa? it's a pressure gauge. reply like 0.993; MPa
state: 0.35; MPa
